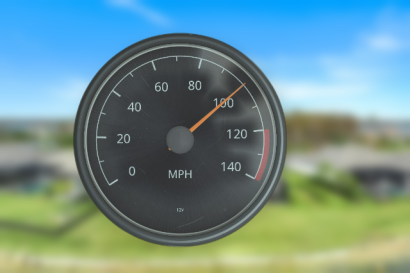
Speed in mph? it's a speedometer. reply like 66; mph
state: 100; mph
